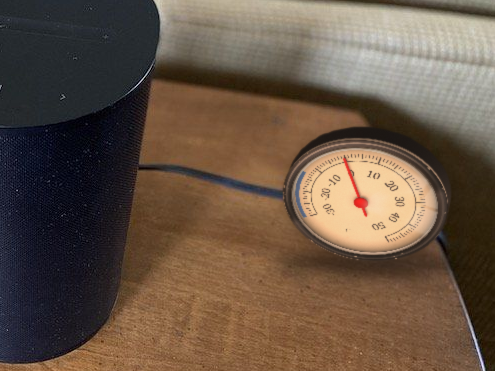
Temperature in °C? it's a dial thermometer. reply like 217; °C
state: 0; °C
